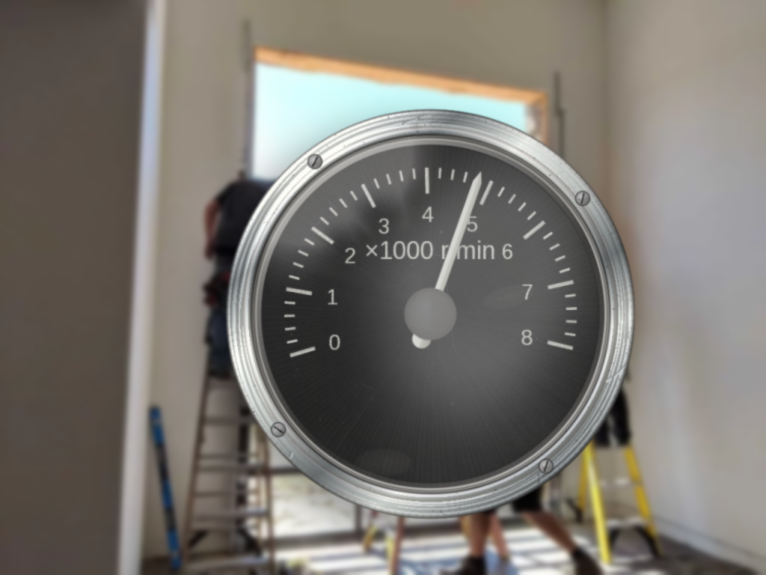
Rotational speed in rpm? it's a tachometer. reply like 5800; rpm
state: 4800; rpm
